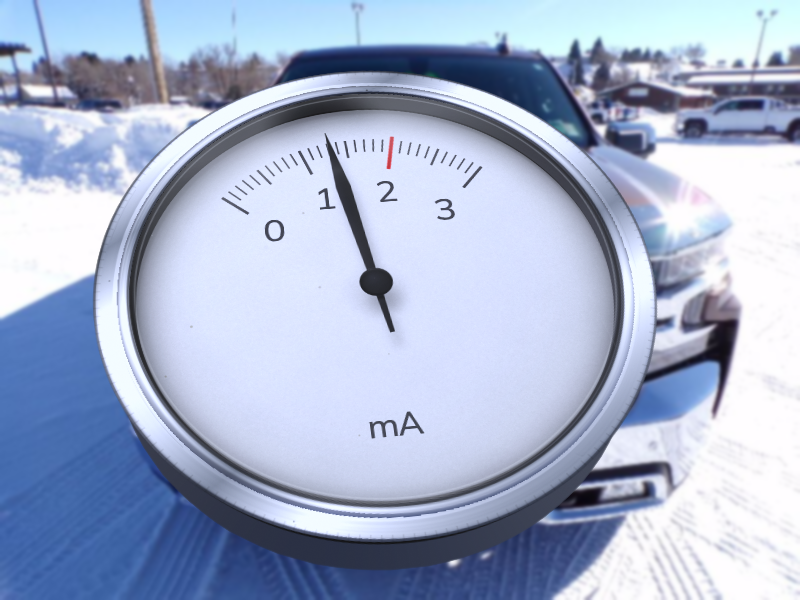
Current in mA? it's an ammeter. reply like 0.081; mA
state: 1.3; mA
